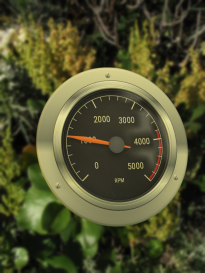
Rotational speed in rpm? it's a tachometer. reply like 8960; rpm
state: 1000; rpm
